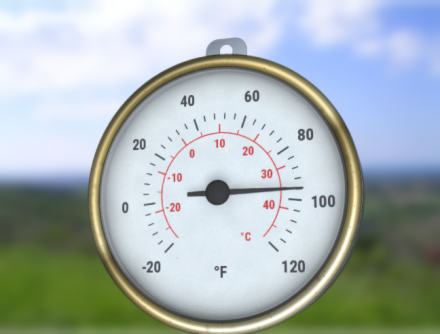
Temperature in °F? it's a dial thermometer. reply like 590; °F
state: 96; °F
